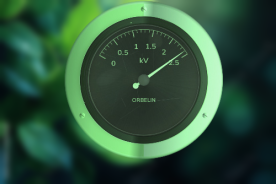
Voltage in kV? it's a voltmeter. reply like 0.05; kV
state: 2.4; kV
